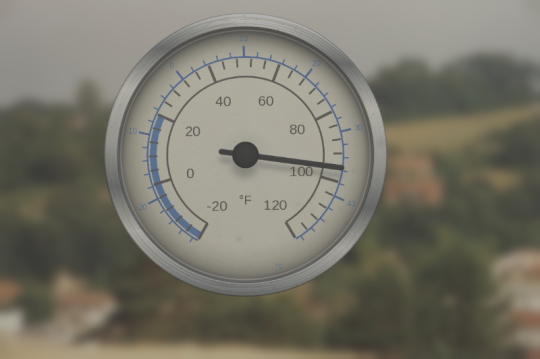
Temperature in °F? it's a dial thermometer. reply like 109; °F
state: 96; °F
